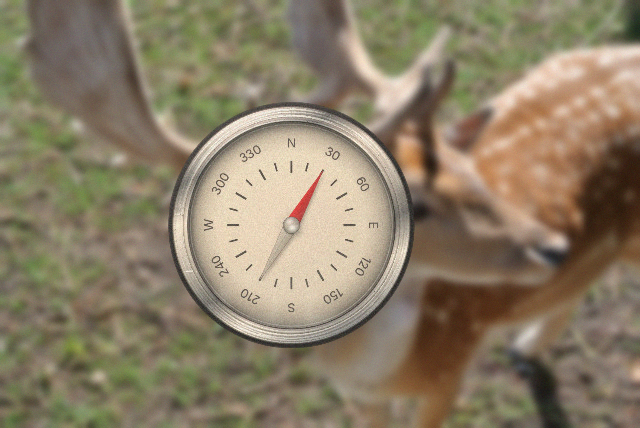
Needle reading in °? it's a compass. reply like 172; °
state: 30; °
